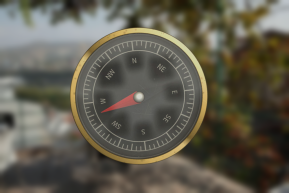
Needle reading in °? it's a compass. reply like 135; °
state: 255; °
